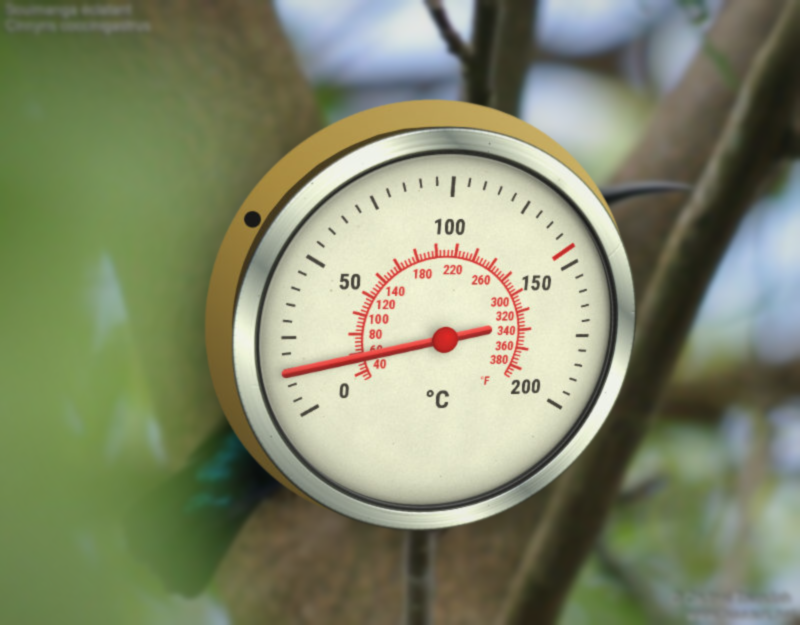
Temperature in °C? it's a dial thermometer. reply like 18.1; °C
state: 15; °C
